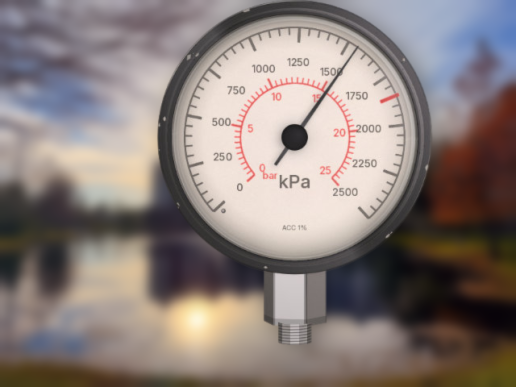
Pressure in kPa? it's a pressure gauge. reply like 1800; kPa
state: 1550; kPa
